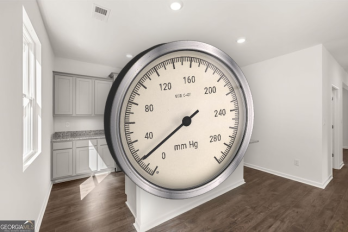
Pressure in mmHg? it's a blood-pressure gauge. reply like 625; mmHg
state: 20; mmHg
